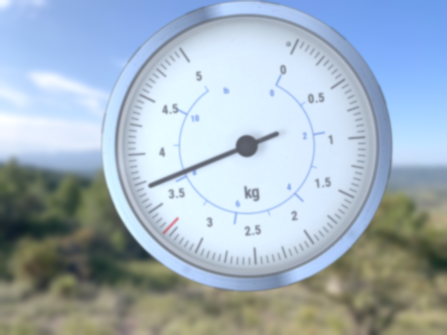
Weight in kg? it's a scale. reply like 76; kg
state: 3.7; kg
